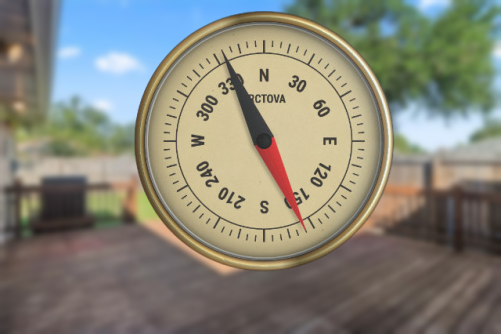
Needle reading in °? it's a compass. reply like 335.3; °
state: 155; °
